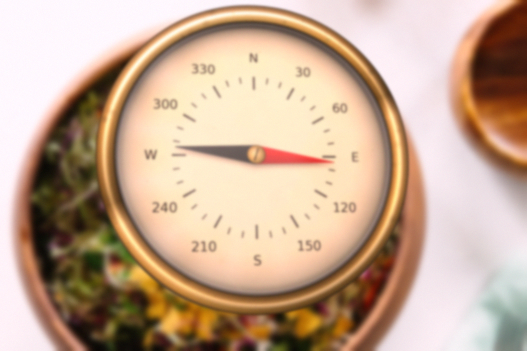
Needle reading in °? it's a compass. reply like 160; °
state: 95; °
